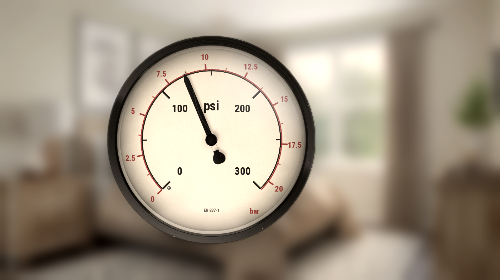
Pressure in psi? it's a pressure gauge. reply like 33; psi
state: 125; psi
